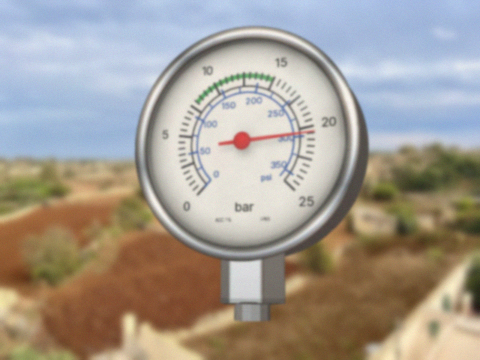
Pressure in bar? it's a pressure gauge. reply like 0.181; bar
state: 20.5; bar
